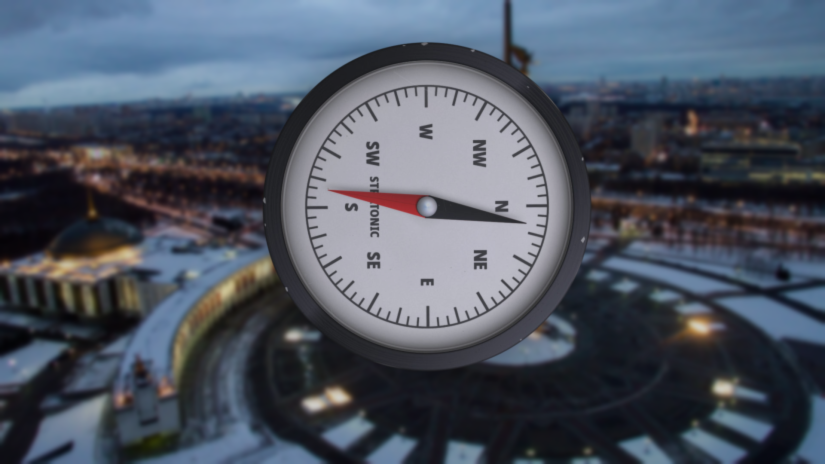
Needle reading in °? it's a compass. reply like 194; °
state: 190; °
